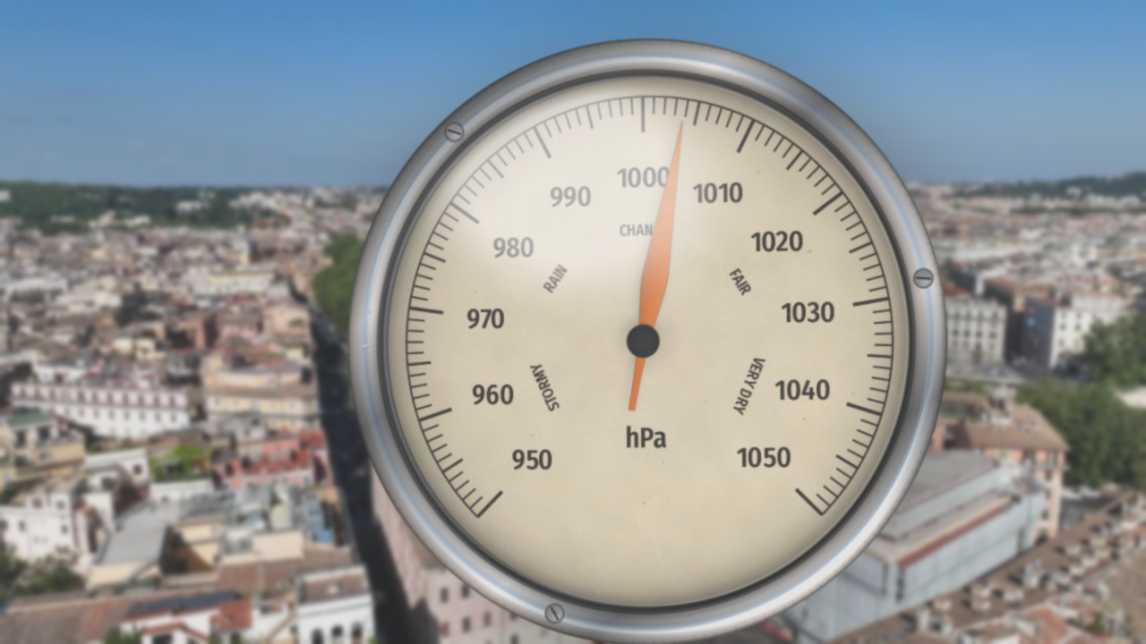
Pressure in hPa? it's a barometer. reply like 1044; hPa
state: 1004; hPa
